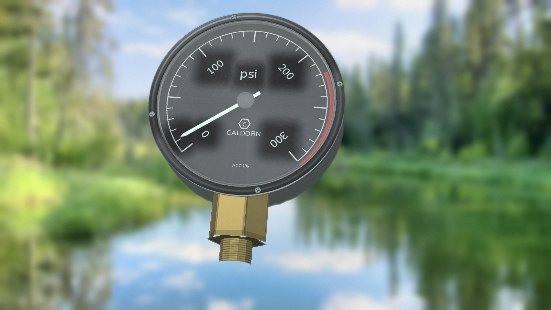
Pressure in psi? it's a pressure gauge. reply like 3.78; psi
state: 10; psi
